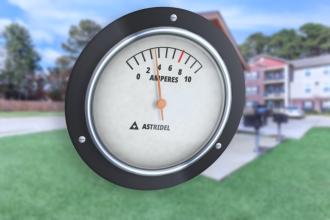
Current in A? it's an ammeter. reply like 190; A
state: 3.5; A
